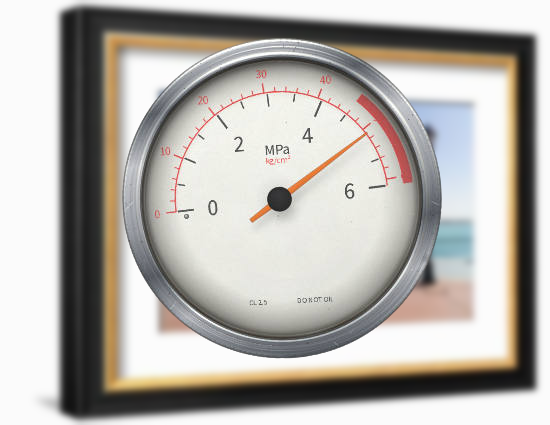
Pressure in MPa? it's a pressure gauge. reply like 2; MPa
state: 5; MPa
